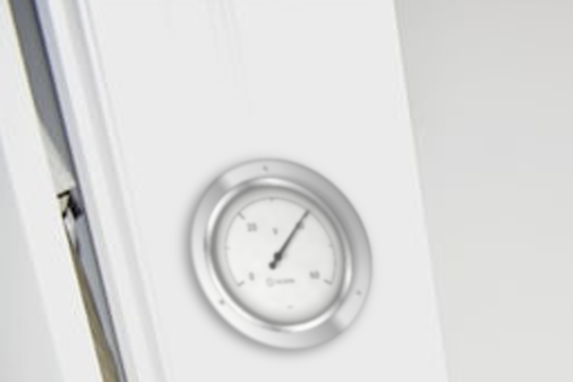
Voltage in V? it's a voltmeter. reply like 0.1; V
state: 40; V
